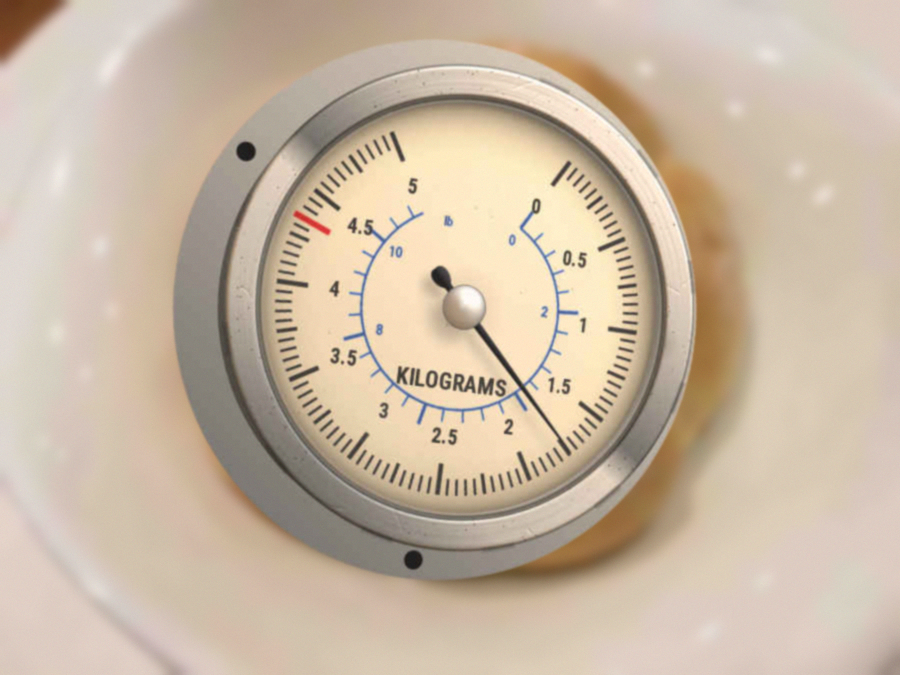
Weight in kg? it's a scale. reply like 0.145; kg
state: 1.75; kg
